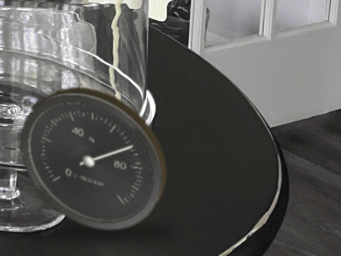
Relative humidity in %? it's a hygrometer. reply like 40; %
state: 70; %
